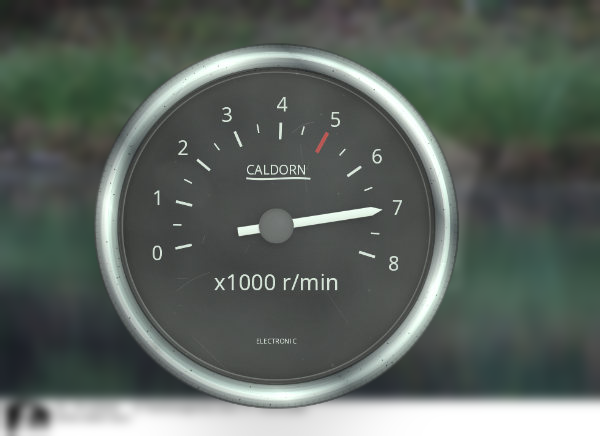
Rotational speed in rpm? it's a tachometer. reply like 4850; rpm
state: 7000; rpm
